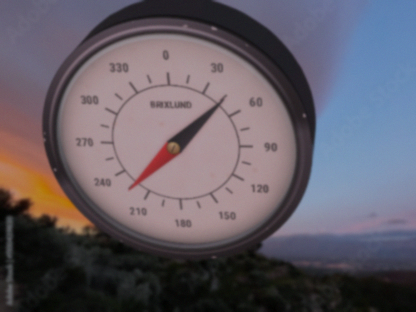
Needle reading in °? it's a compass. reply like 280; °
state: 225; °
